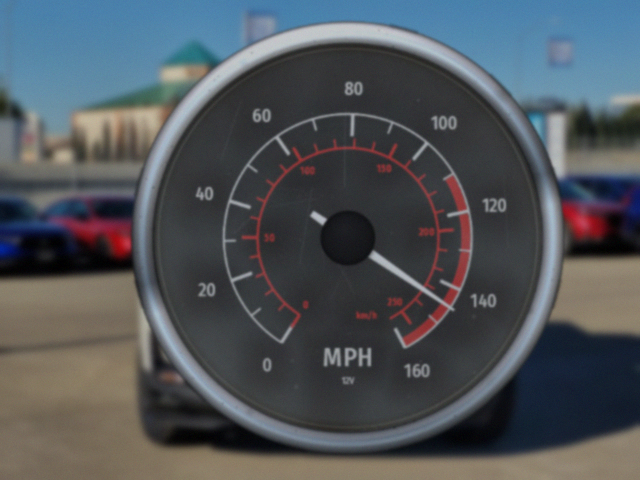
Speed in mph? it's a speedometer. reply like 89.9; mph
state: 145; mph
